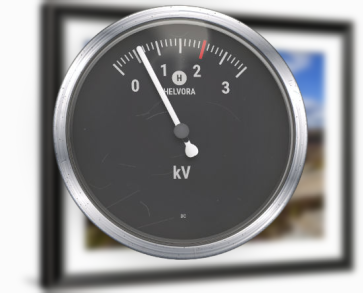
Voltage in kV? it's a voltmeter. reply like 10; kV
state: 0.6; kV
